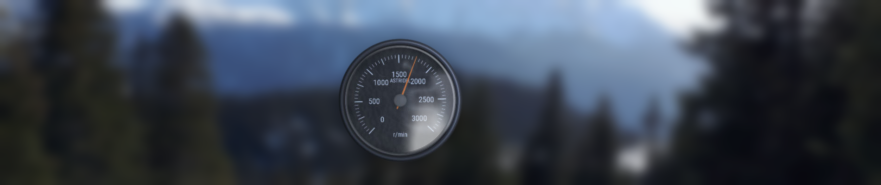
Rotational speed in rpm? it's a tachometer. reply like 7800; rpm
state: 1750; rpm
